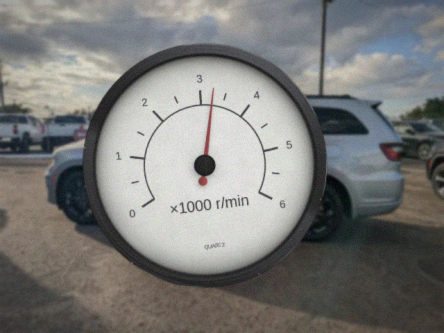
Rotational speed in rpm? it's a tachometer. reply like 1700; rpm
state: 3250; rpm
